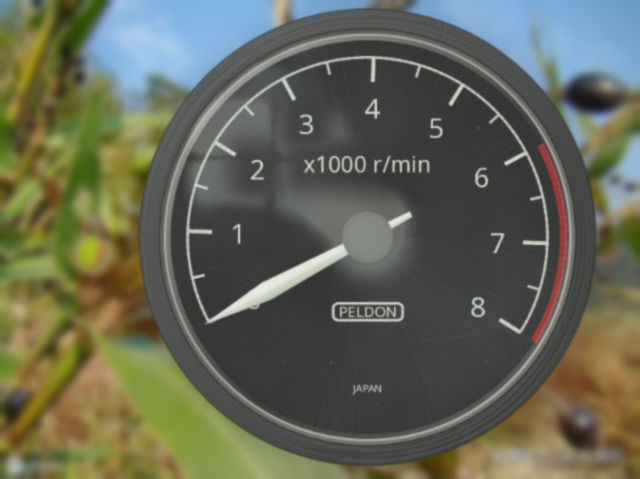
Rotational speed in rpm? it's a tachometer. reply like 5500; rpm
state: 0; rpm
